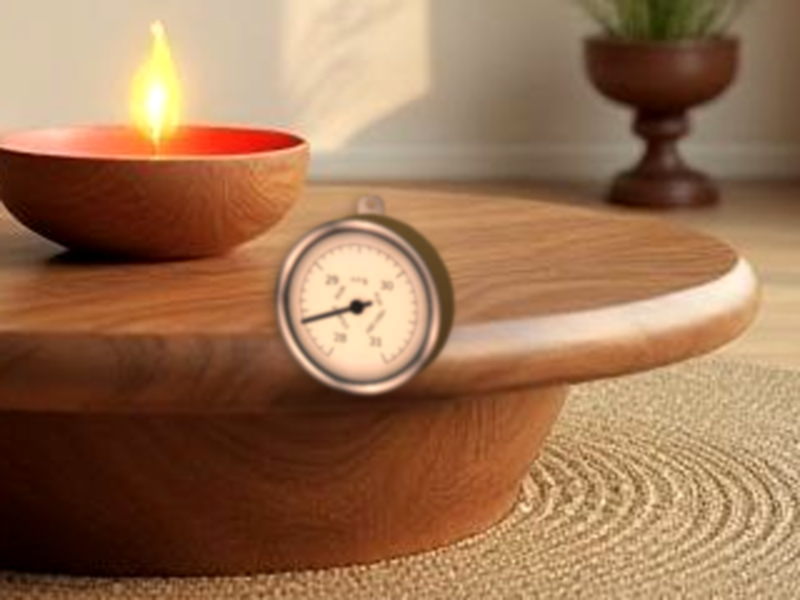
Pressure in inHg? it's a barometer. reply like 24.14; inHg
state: 28.4; inHg
